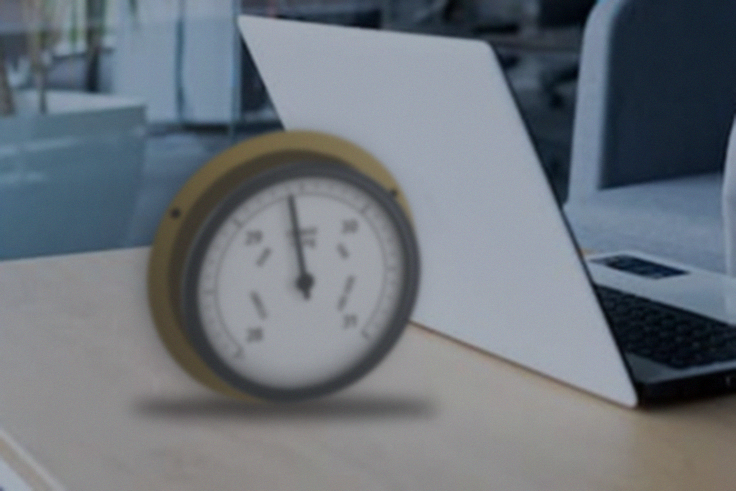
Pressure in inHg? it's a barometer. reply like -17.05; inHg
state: 29.4; inHg
